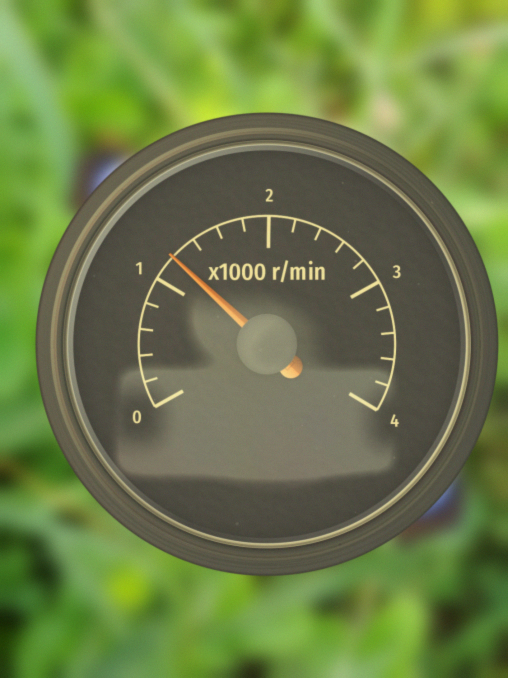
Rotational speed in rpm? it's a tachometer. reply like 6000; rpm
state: 1200; rpm
